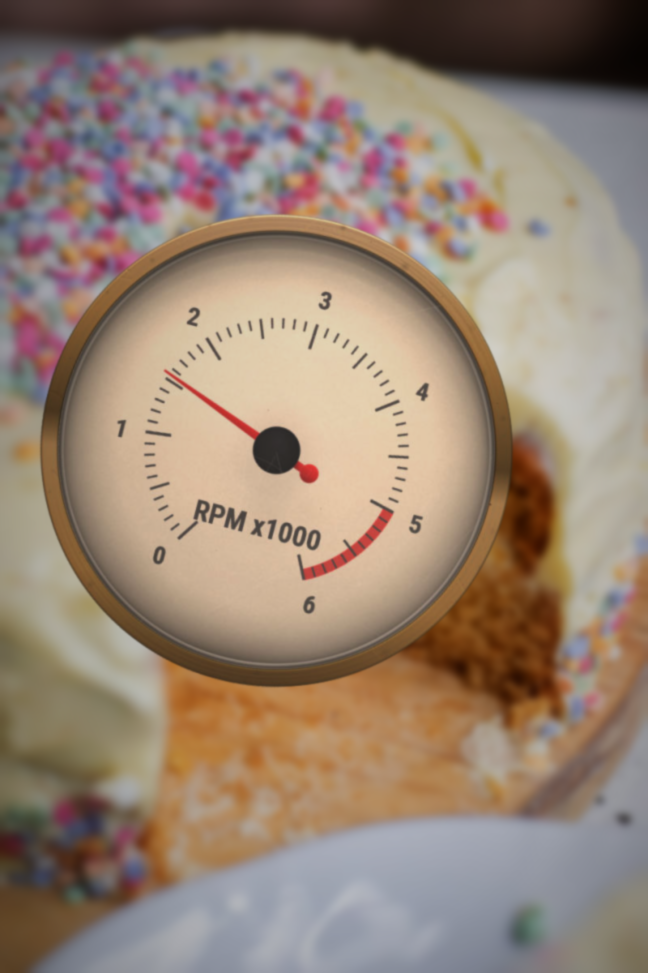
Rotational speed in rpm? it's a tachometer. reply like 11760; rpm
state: 1550; rpm
